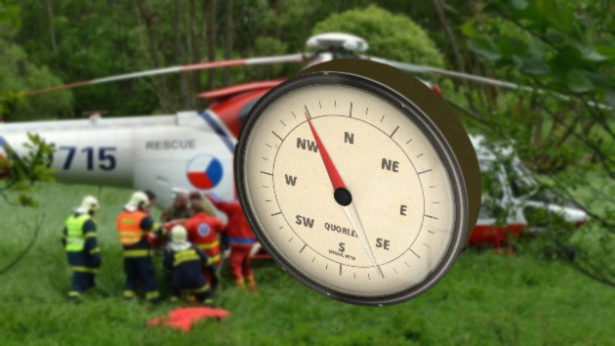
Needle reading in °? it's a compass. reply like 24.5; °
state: 330; °
